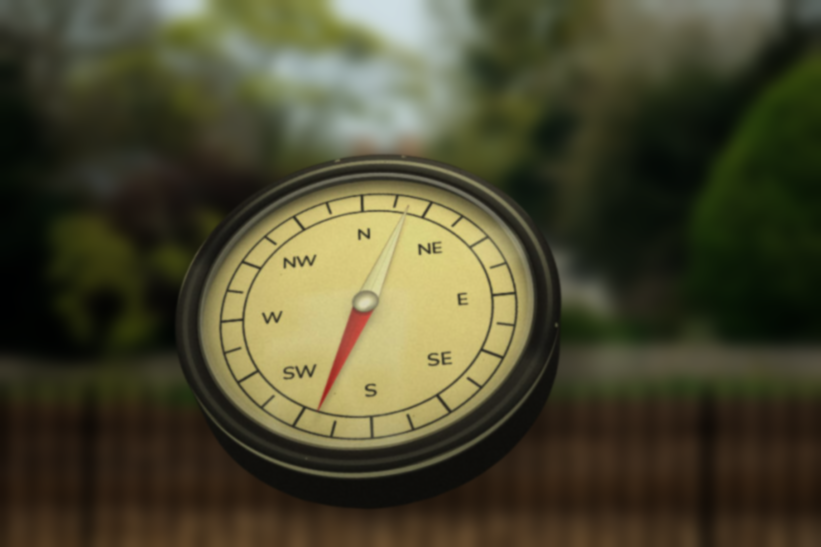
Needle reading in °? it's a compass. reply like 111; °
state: 202.5; °
